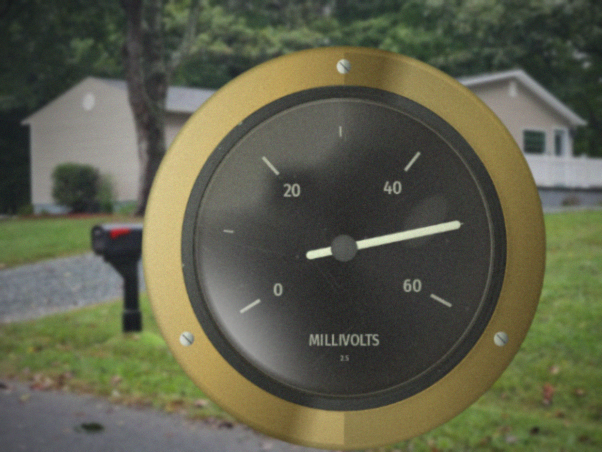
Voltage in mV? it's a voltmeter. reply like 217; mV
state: 50; mV
